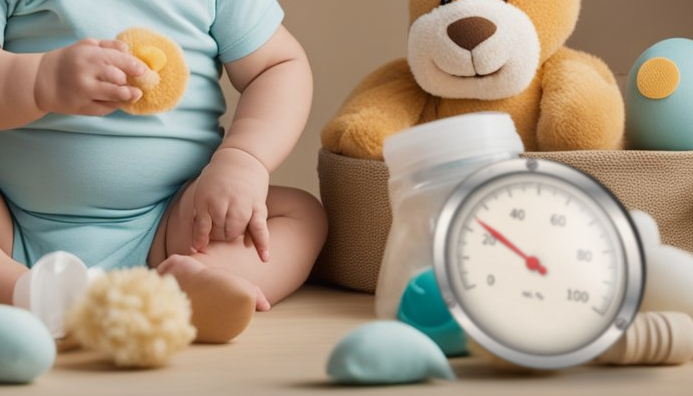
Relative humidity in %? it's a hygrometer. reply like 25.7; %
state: 25; %
